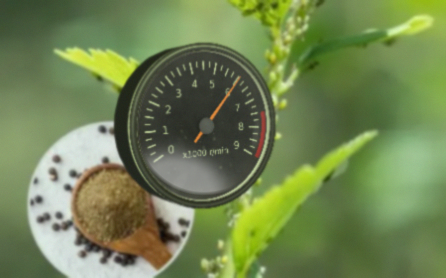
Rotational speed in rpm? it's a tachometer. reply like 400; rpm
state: 6000; rpm
